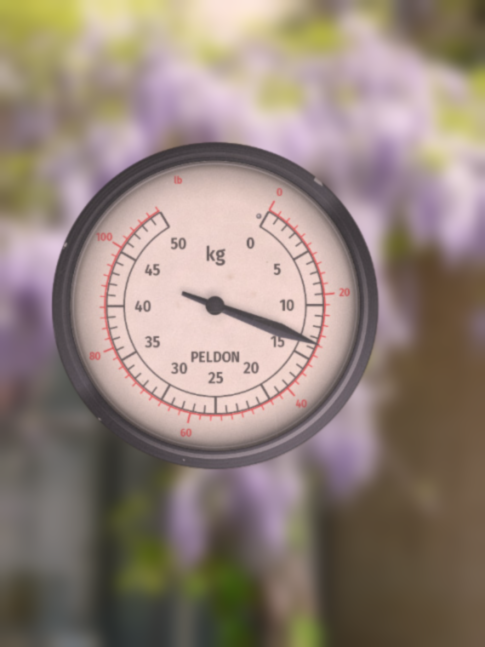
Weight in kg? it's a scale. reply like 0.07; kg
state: 13.5; kg
